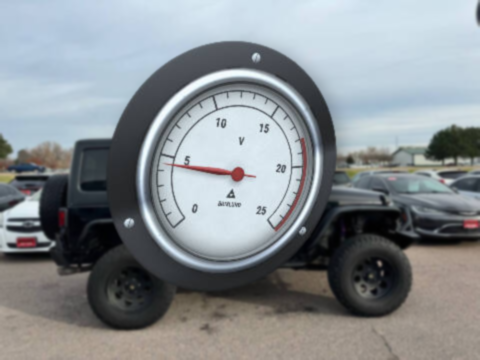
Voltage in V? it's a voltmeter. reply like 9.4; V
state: 4.5; V
